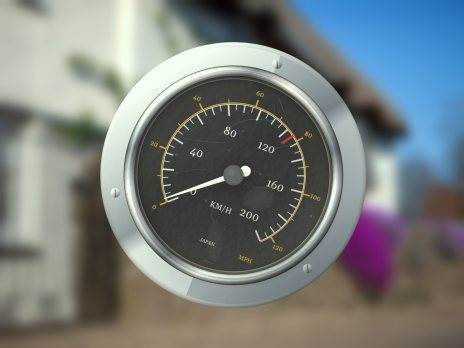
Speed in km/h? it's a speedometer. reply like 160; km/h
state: 2.5; km/h
